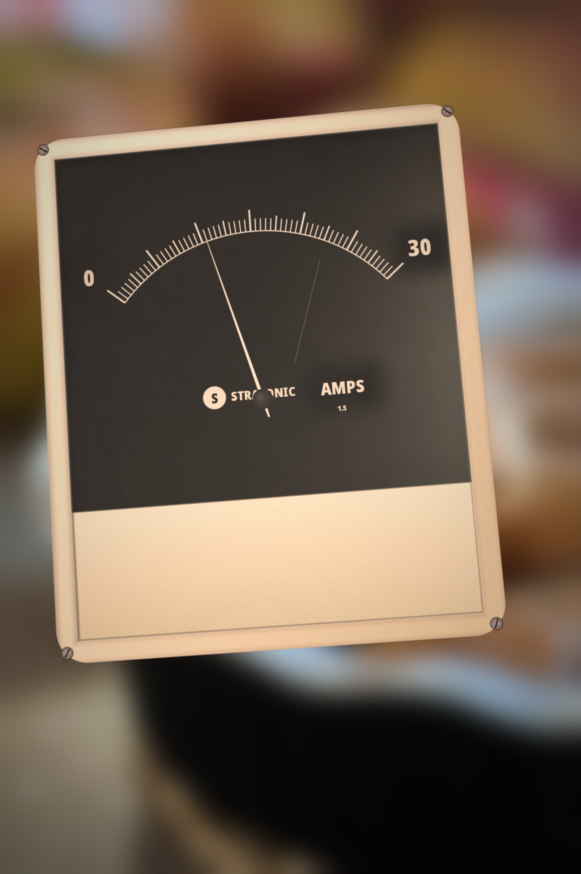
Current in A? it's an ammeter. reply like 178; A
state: 10.5; A
